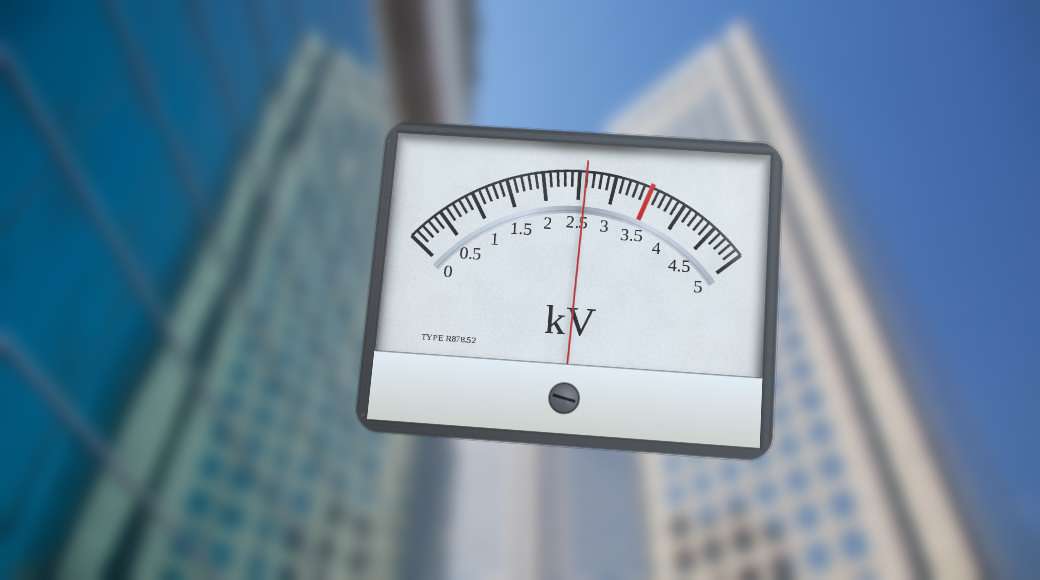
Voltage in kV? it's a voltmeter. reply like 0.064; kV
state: 2.6; kV
